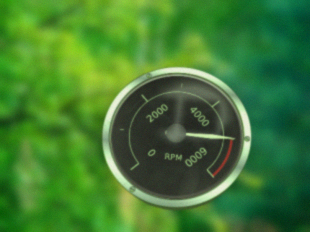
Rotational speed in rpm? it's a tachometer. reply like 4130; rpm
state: 5000; rpm
